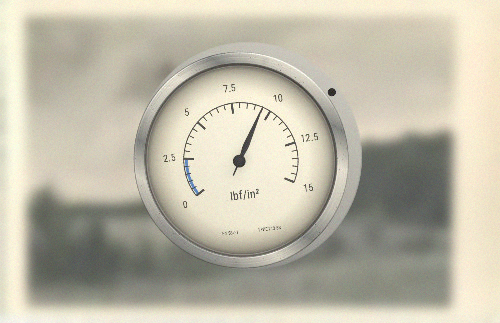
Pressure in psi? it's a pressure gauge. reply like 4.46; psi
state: 9.5; psi
